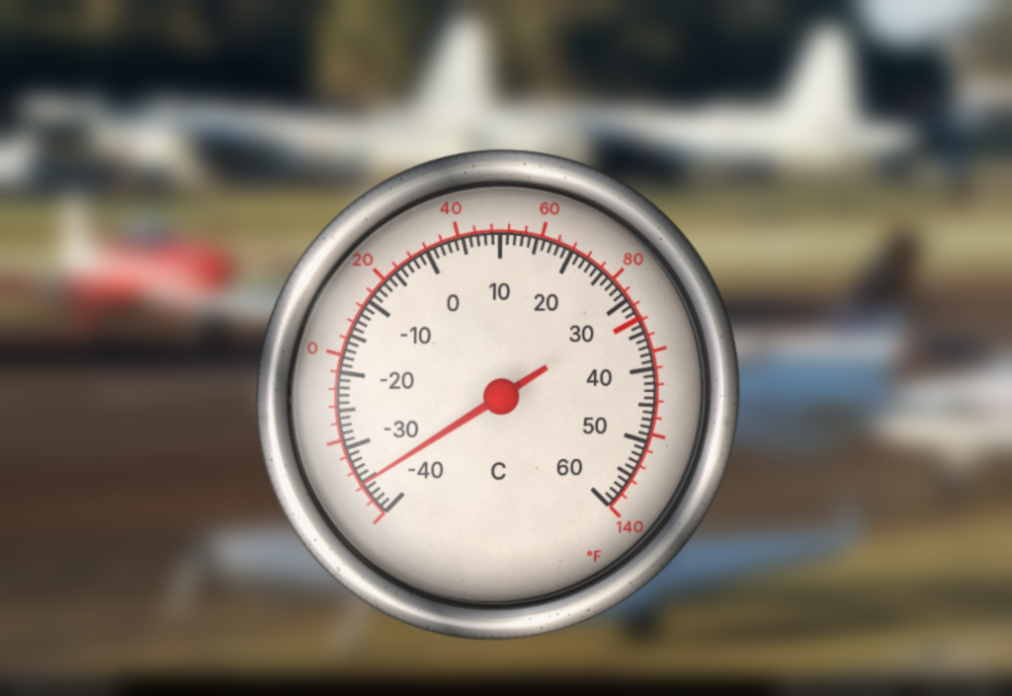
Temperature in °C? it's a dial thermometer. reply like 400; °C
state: -35; °C
